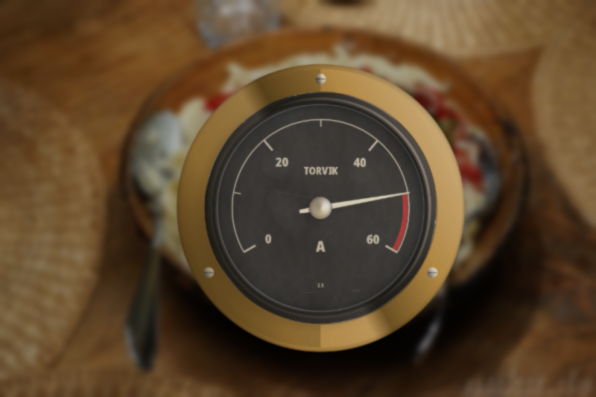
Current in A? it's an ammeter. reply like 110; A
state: 50; A
